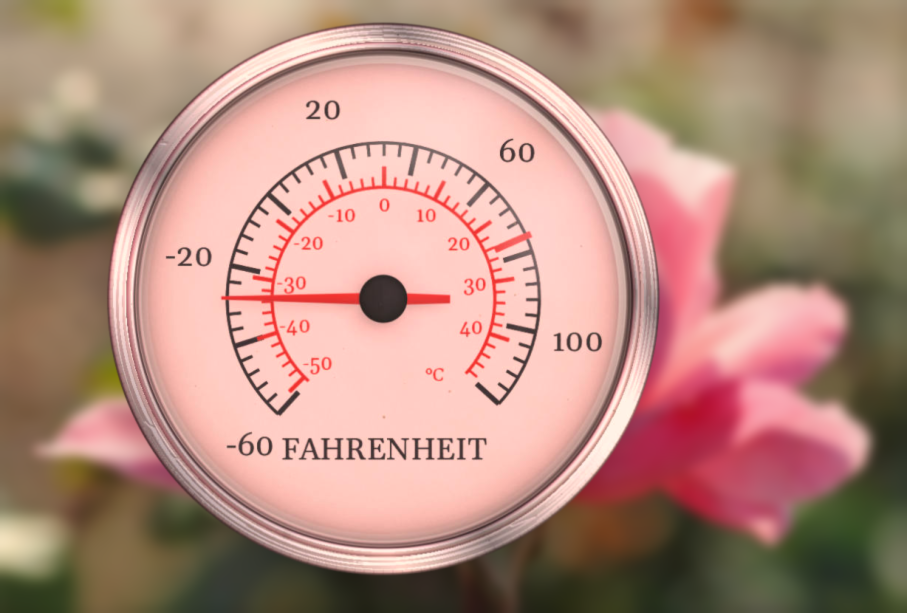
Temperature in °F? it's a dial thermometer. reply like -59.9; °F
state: -28; °F
